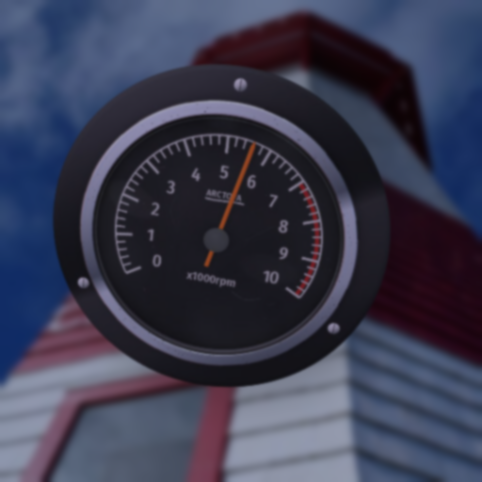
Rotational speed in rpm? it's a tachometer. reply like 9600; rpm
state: 5600; rpm
